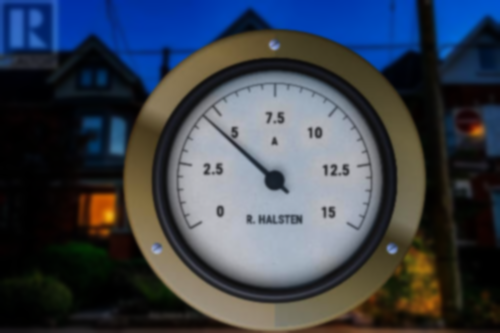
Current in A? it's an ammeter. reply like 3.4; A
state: 4.5; A
